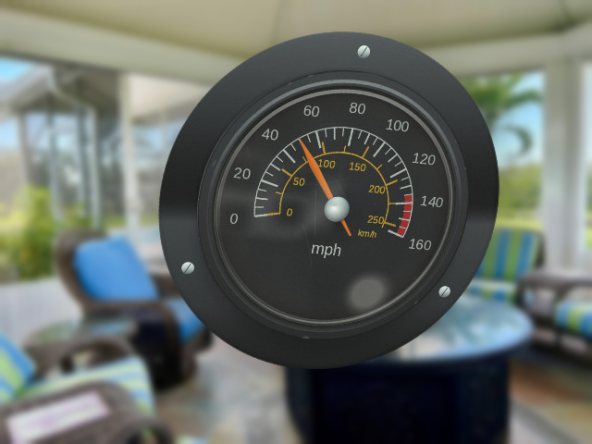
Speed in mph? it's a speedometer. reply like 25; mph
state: 50; mph
